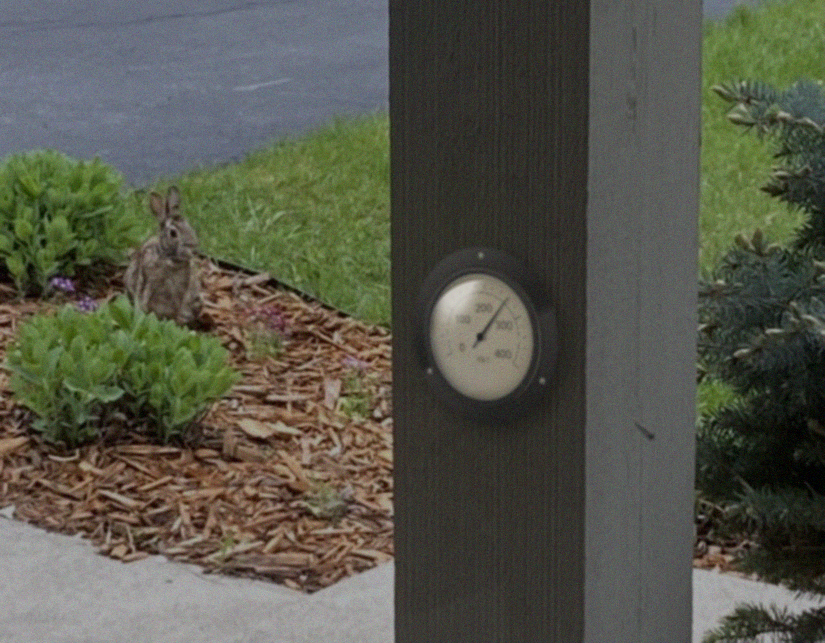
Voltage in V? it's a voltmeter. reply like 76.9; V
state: 260; V
